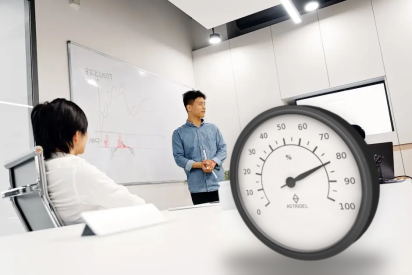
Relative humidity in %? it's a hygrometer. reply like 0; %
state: 80; %
